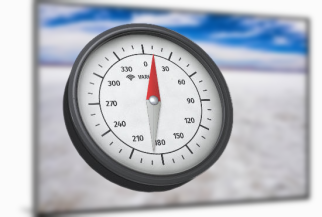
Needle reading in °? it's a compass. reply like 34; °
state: 10; °
